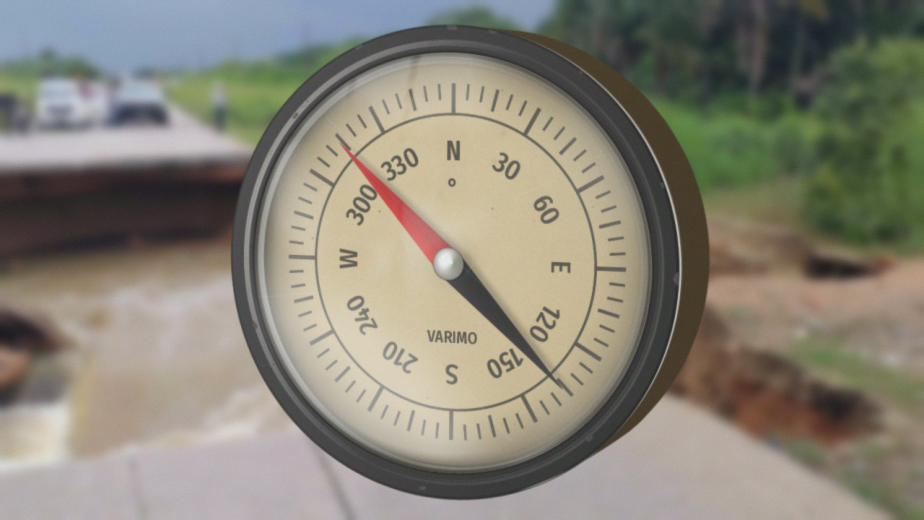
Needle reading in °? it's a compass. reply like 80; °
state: 315; °
